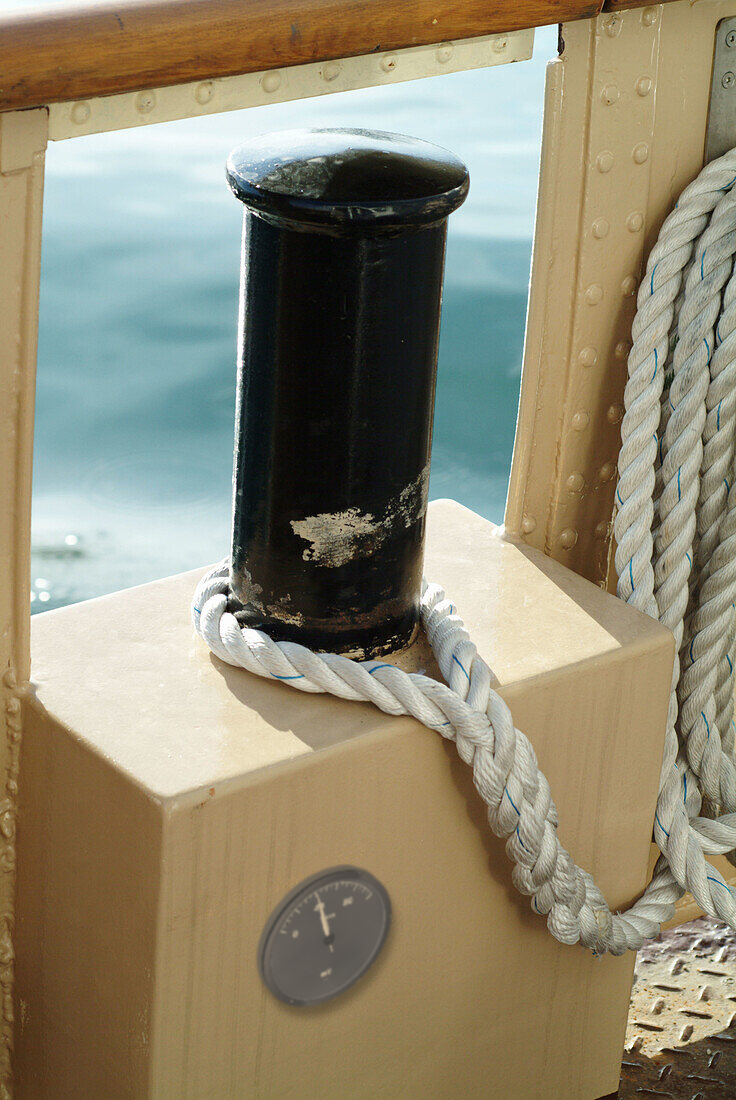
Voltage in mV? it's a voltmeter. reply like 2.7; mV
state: 40; mV
